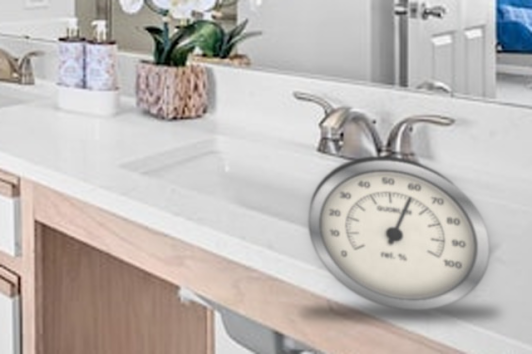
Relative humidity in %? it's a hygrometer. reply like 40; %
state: 60; %
